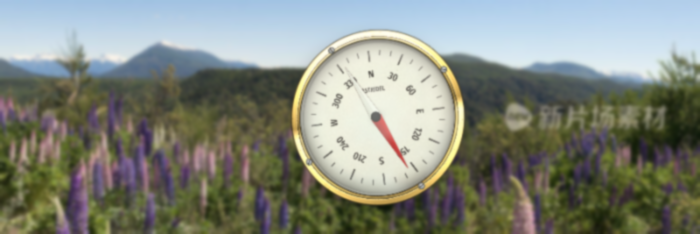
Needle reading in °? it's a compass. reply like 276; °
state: 155; °
